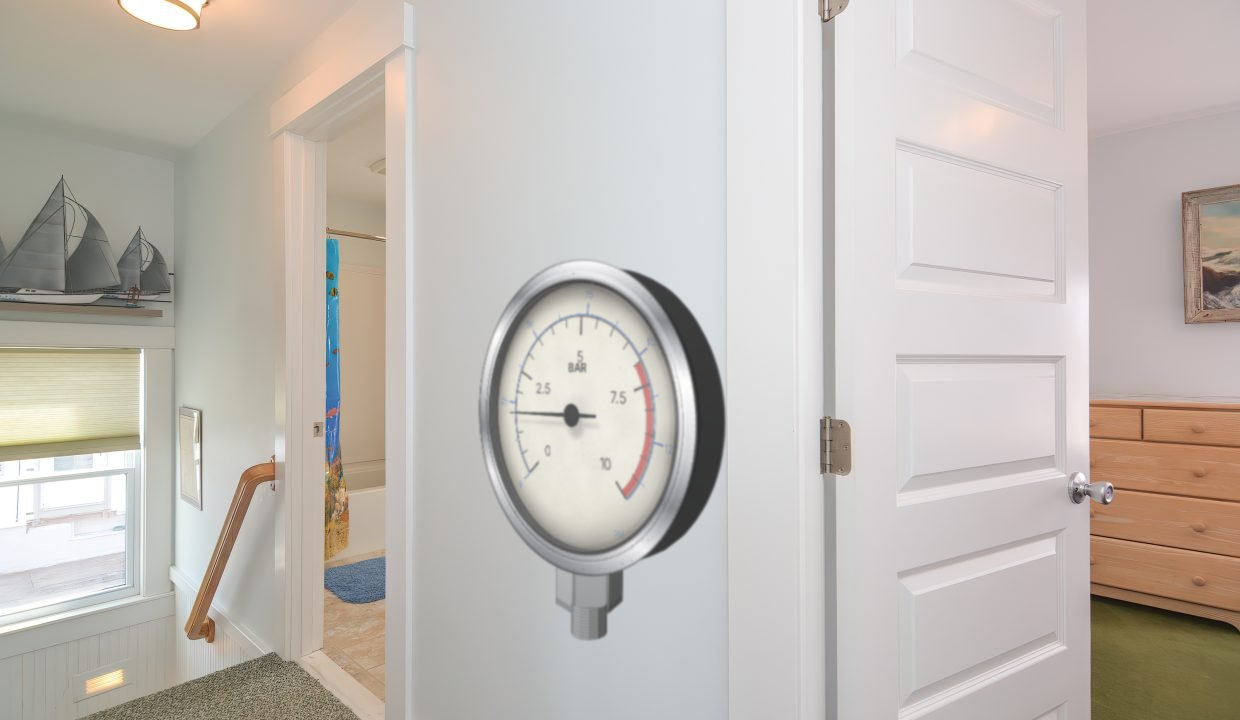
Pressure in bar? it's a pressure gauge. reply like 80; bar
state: 1.5; bar
